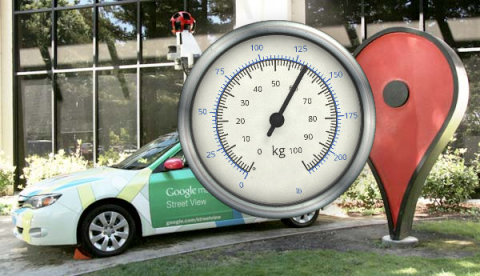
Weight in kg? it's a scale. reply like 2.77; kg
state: 60; kg
